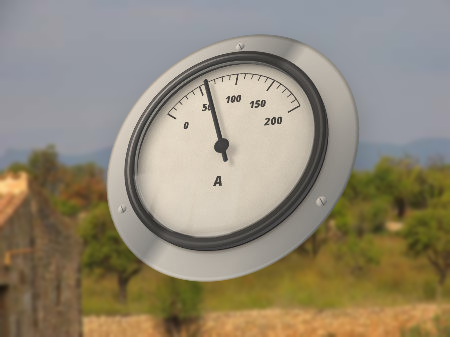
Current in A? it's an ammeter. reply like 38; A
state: 60; A
